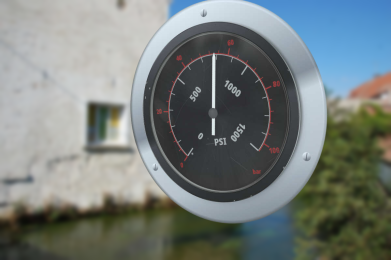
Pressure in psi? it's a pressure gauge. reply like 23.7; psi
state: 800; psi
